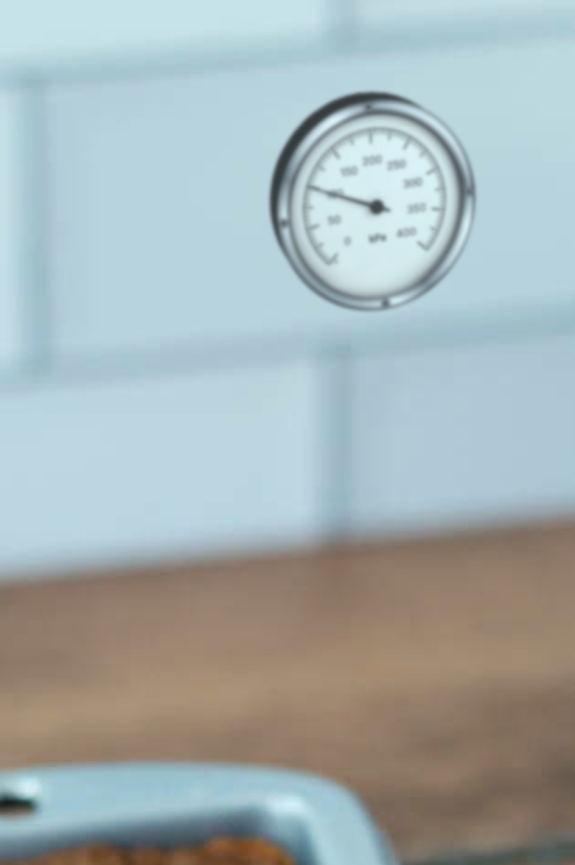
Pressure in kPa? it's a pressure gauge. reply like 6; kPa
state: 100; kPa
